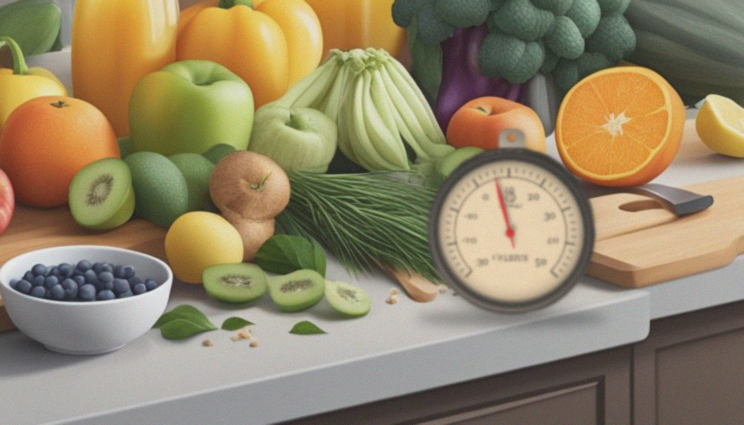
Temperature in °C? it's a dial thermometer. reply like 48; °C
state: 6; °C
